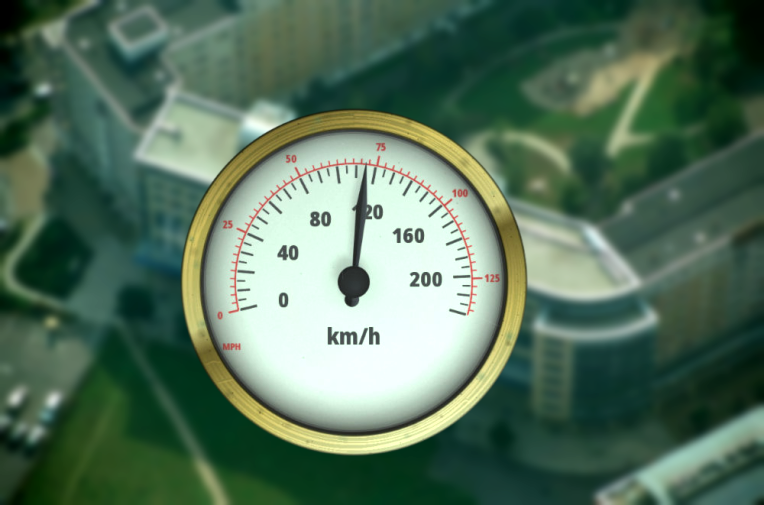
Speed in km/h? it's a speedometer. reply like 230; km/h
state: 115; km/h
